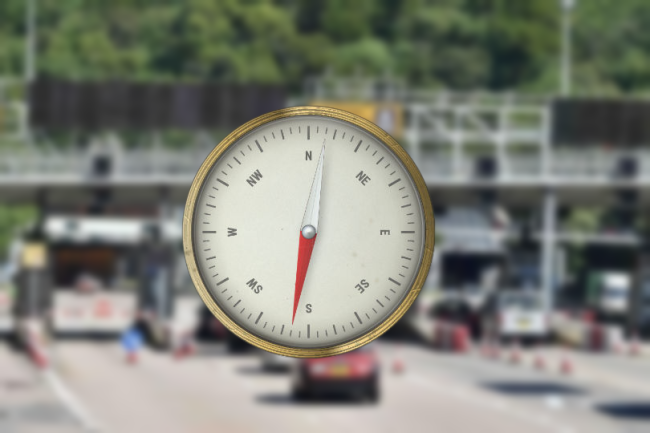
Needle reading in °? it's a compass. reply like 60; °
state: 190; °
